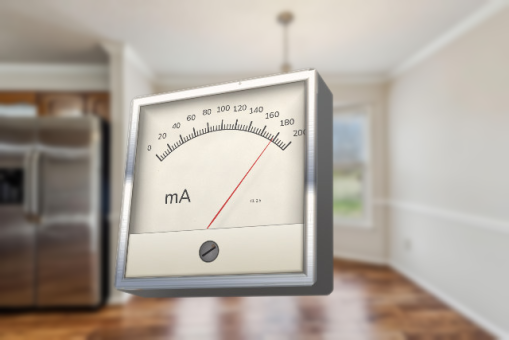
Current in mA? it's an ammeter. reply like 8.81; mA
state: 180; mA
